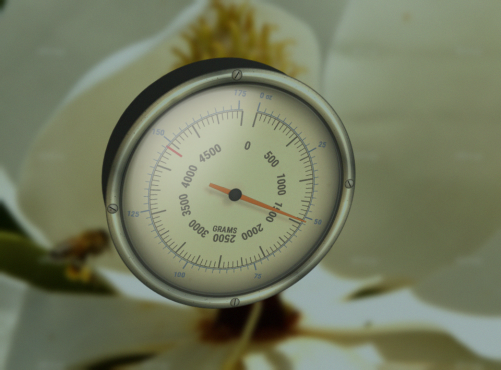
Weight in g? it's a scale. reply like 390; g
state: 1450; g
